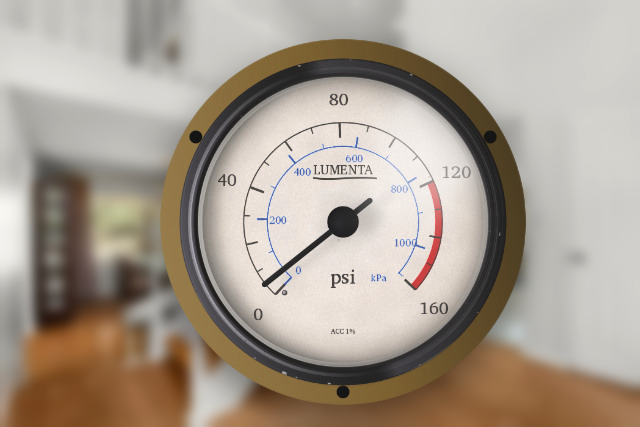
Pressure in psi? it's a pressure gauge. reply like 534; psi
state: 5; psi
